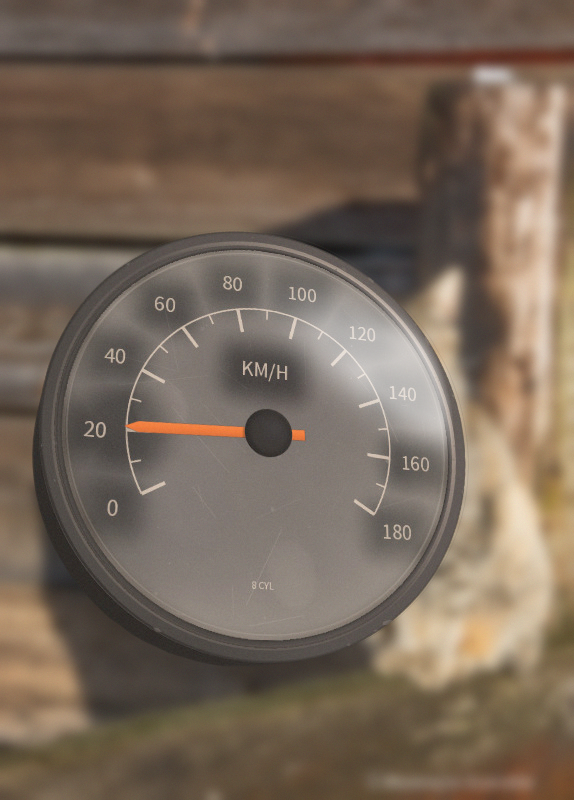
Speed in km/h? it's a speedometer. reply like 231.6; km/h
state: 20; km/h
